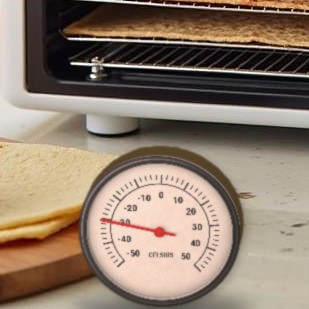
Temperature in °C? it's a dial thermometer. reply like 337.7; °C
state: -30; °C
